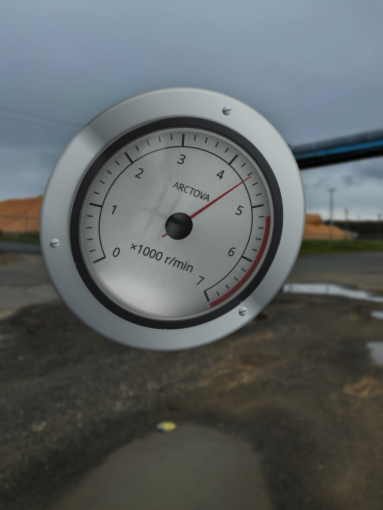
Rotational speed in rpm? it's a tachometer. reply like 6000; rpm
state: 4400; rpm
